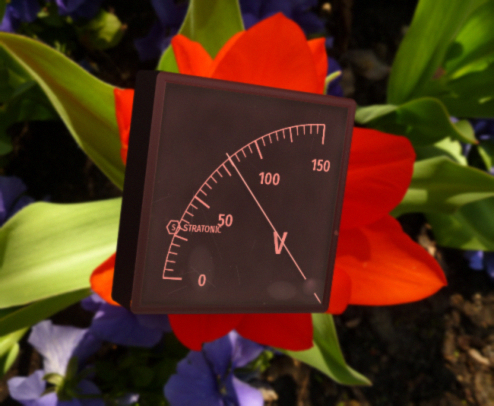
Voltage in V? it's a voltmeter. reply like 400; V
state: 80; V
